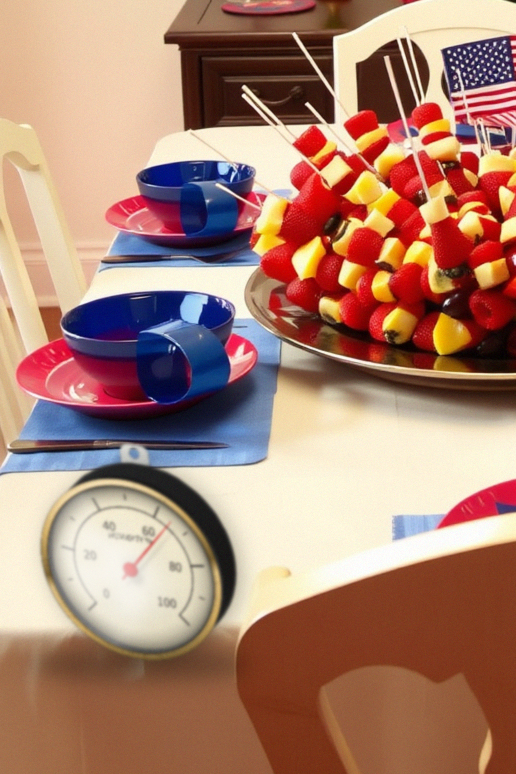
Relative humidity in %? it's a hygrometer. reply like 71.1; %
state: 65; %
